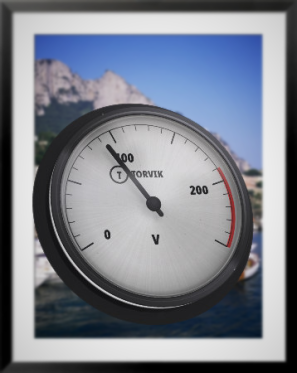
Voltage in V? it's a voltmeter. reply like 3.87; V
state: 90; V
